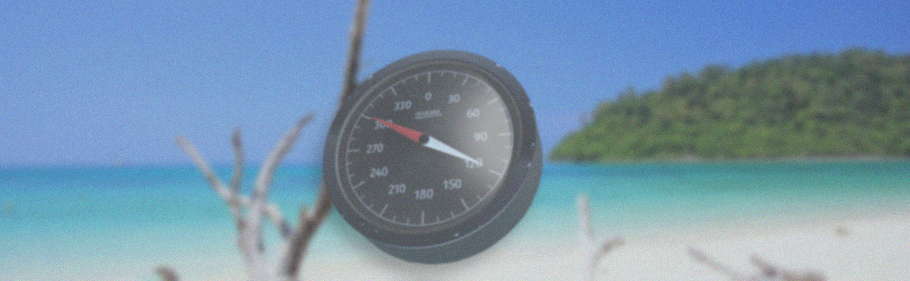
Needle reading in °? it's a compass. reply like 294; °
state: 300; °
